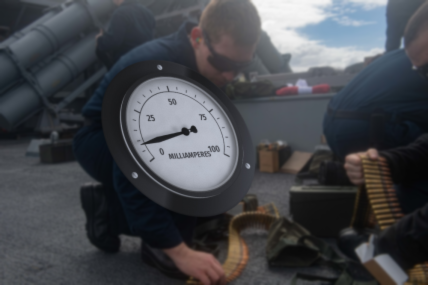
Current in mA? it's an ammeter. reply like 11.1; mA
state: 7.5; mA
